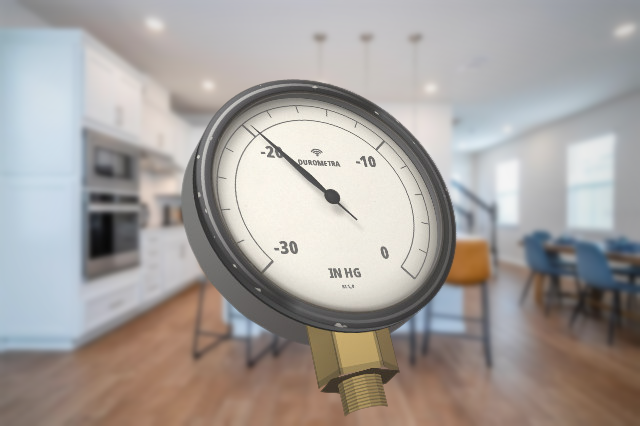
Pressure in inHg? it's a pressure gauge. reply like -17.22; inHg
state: -20; inHg
